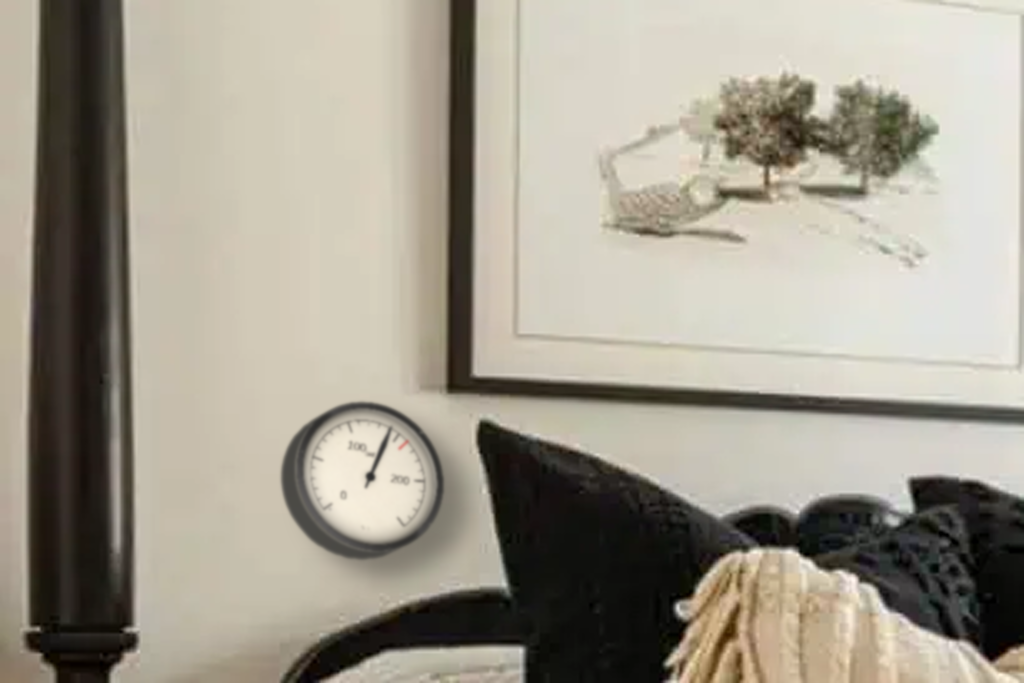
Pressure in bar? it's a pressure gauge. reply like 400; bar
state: 140; bar
